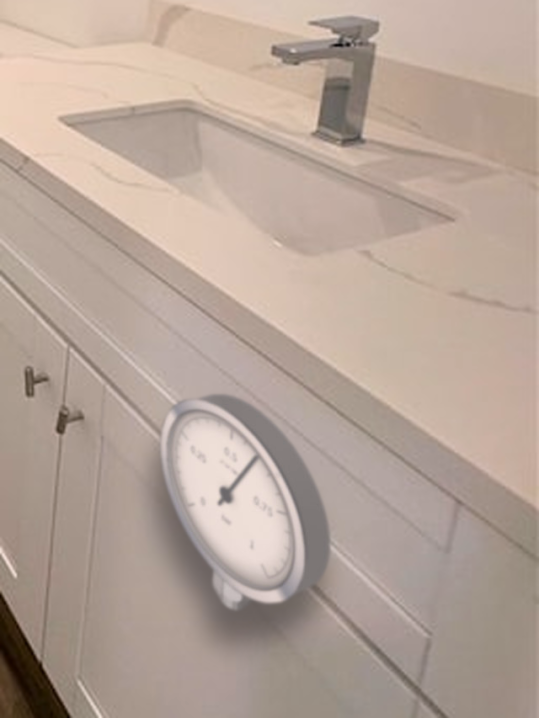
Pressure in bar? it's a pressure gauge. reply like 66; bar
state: 0.6; bar
